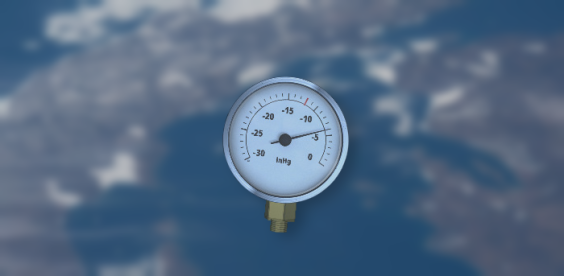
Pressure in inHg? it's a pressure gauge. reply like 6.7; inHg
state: -6; inHg
